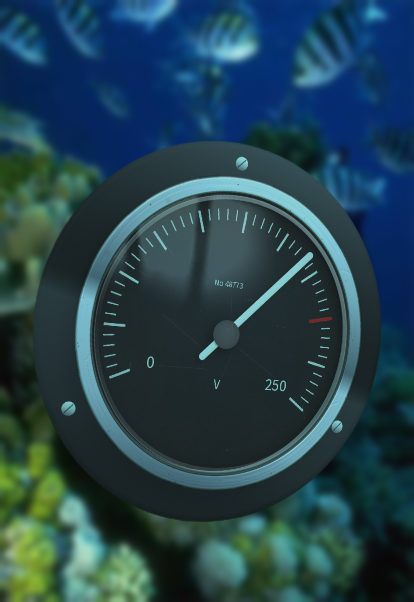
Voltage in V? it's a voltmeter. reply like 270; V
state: 165; V
